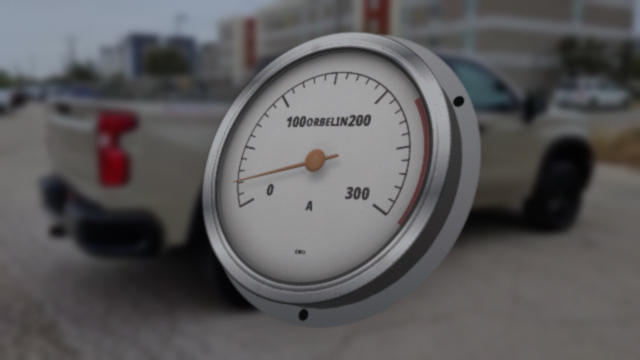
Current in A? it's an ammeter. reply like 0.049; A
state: 20; A
